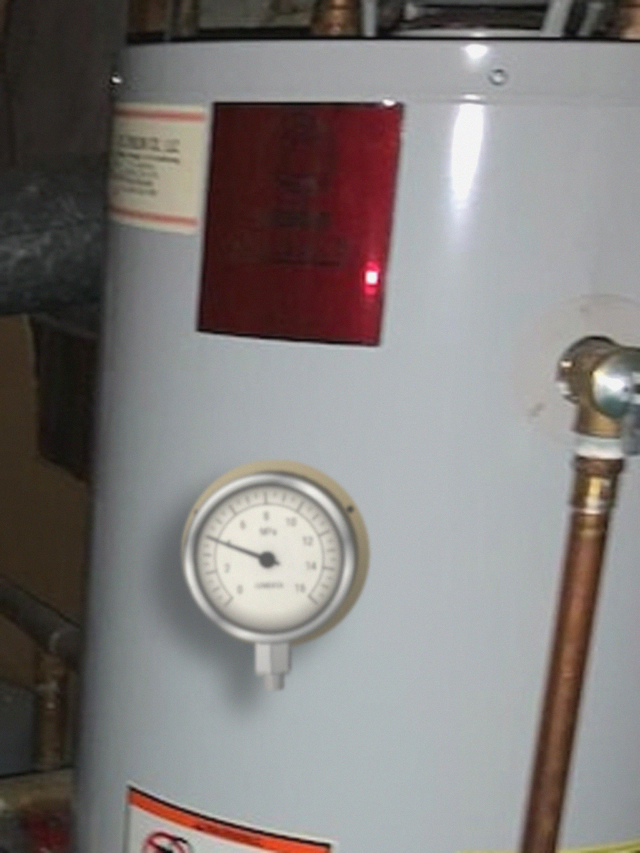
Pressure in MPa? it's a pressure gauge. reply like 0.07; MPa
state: 4; MPa
